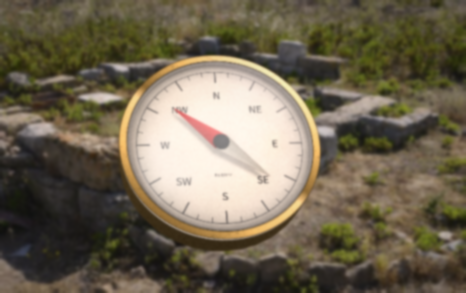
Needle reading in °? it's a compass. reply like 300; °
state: 310; °
